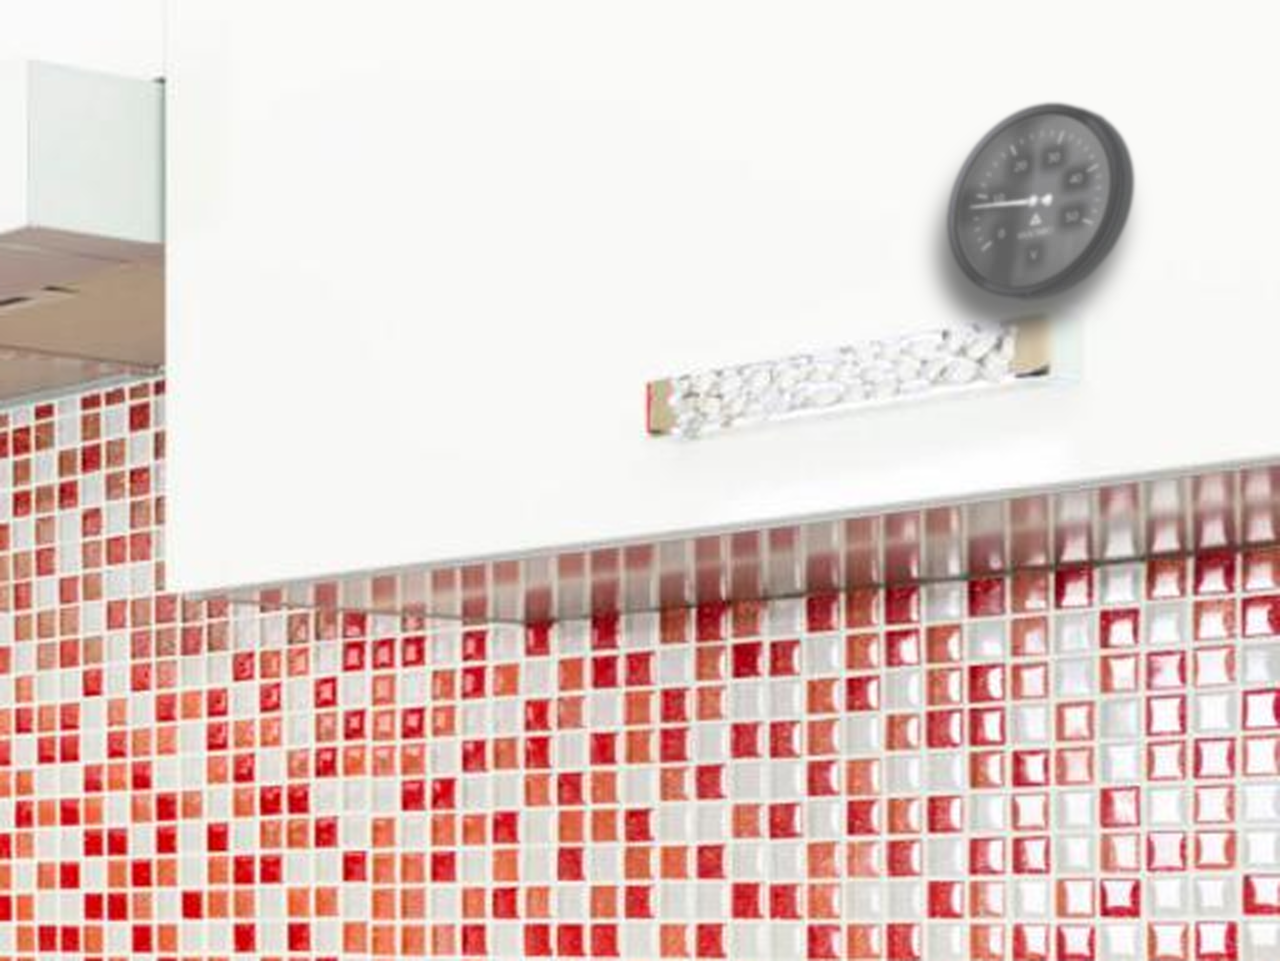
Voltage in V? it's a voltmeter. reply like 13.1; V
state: 8; V
